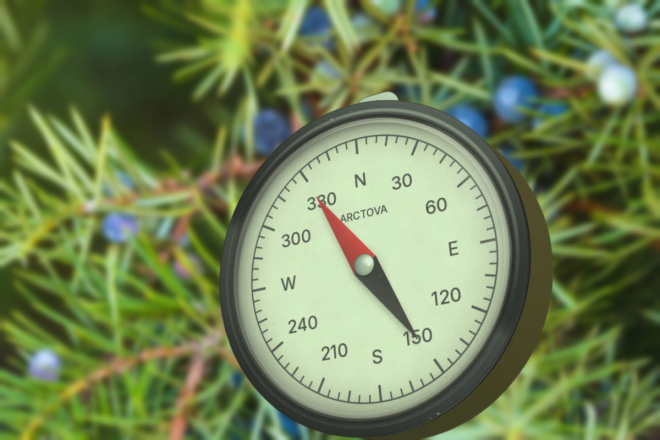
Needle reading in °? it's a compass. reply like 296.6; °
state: 330; °
